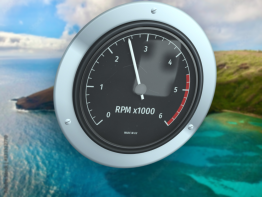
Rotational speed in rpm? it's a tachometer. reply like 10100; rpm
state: 2500; rpm
